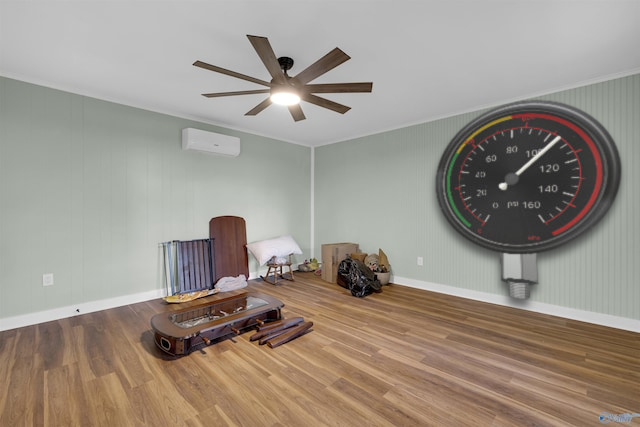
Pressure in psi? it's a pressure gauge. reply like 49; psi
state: 105; psi
